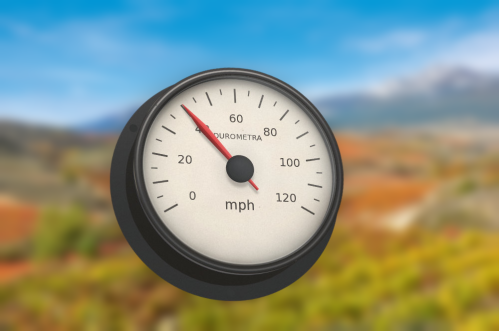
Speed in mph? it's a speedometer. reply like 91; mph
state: 40; mph
